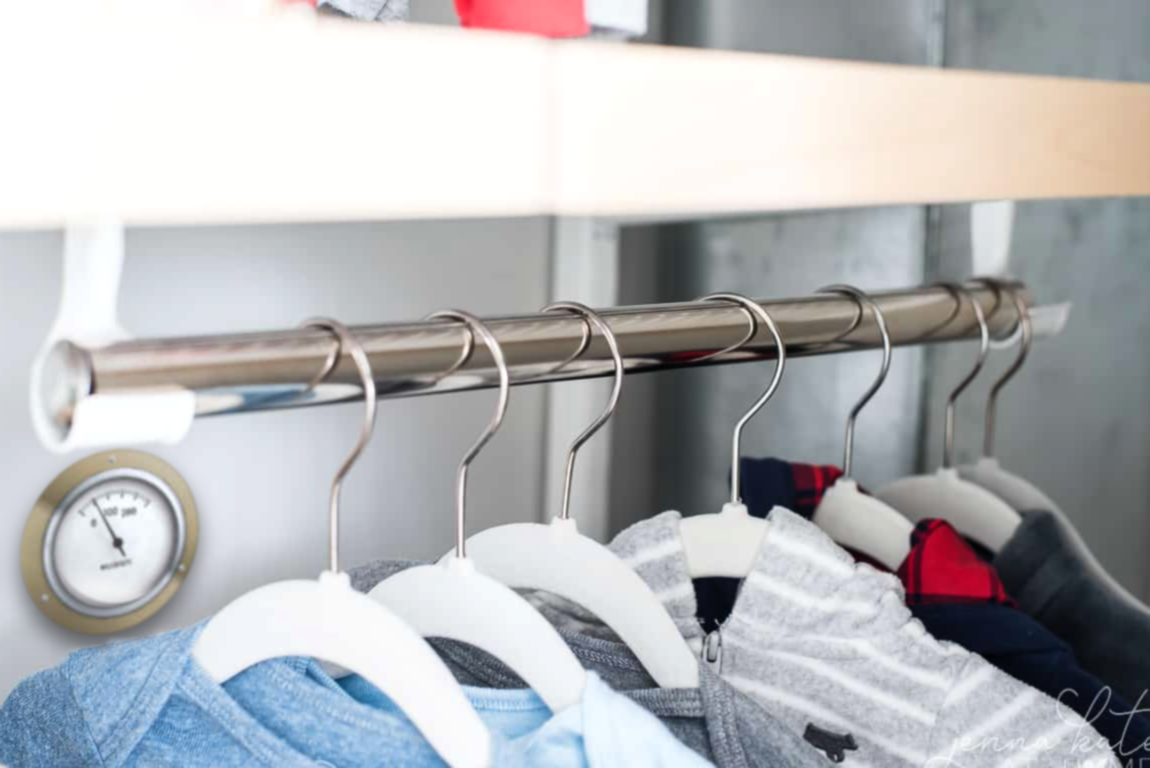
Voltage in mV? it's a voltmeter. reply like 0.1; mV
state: 50; mV
